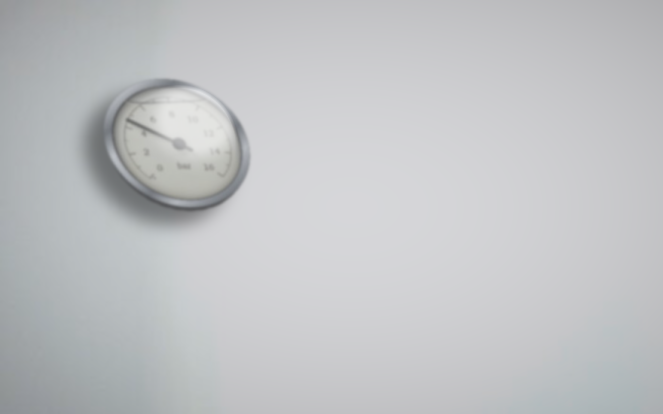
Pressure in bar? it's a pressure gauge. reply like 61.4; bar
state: 4.5; bar
